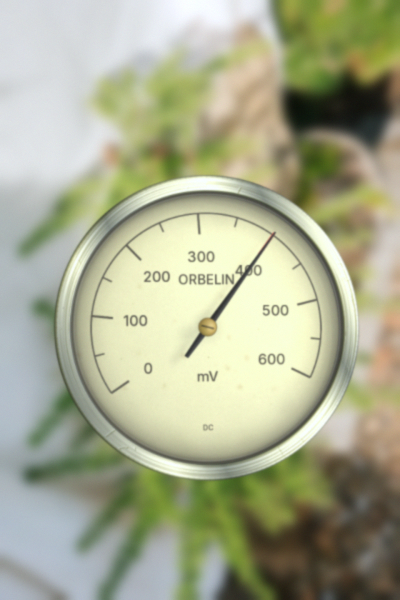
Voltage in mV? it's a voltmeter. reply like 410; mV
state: 400; mV
